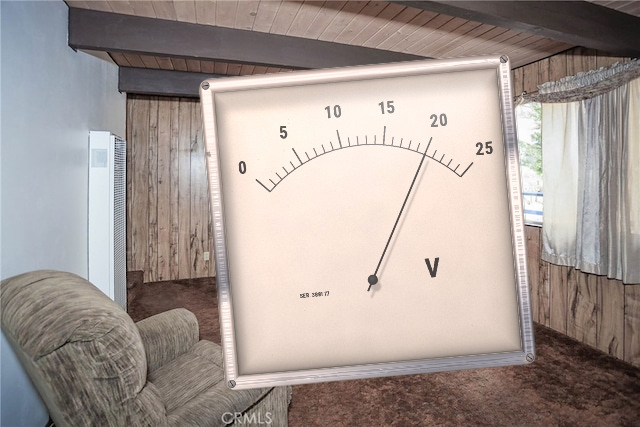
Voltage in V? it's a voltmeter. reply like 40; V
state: 20; V
